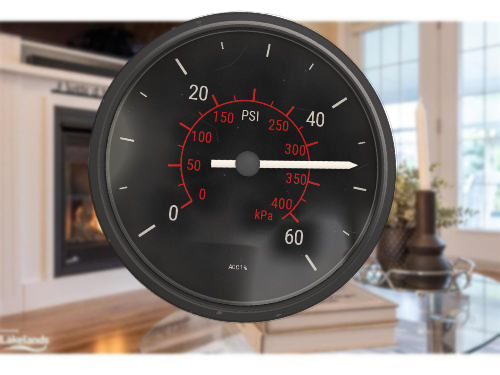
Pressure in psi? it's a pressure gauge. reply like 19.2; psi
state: 47.5; psi
